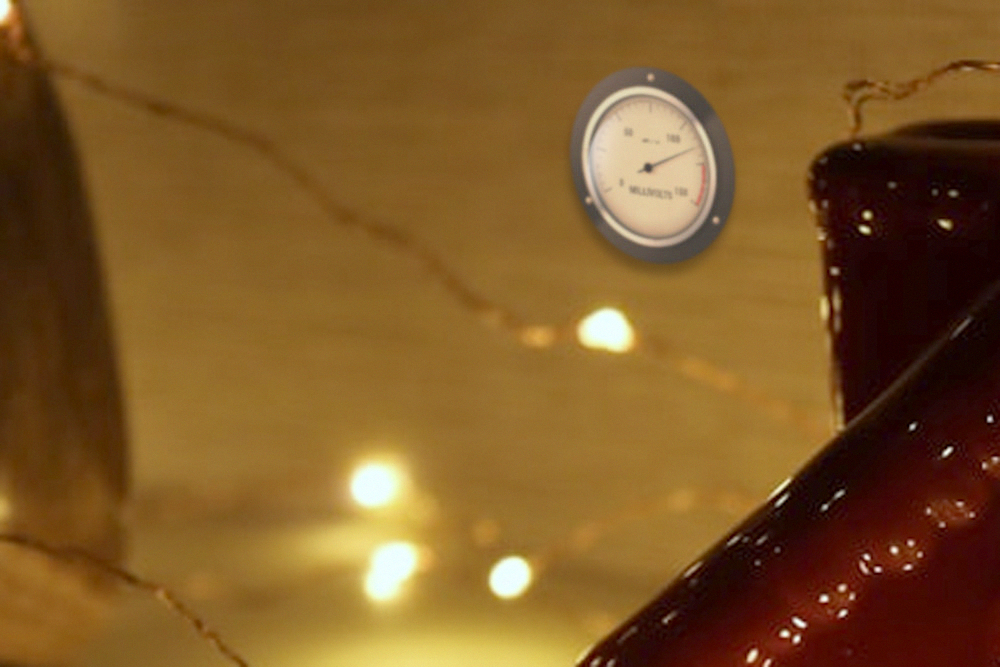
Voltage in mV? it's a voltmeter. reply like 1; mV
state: 115; mV
